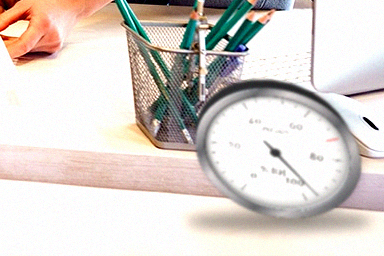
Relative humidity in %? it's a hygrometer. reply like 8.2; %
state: 96; %
